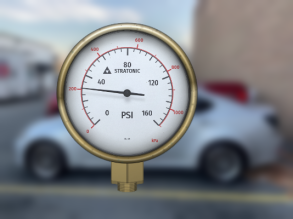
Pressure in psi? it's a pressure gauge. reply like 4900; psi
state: 30; psi
